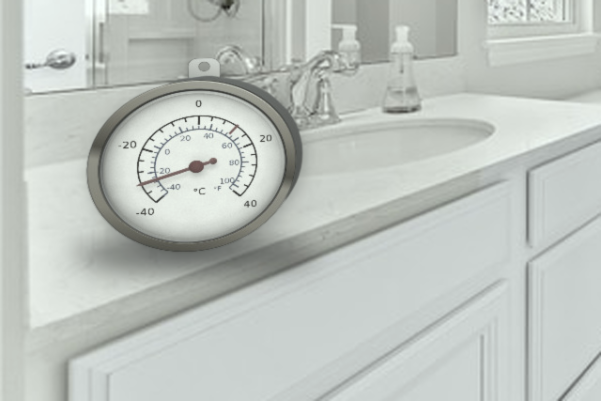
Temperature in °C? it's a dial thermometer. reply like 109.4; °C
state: -32; °C
